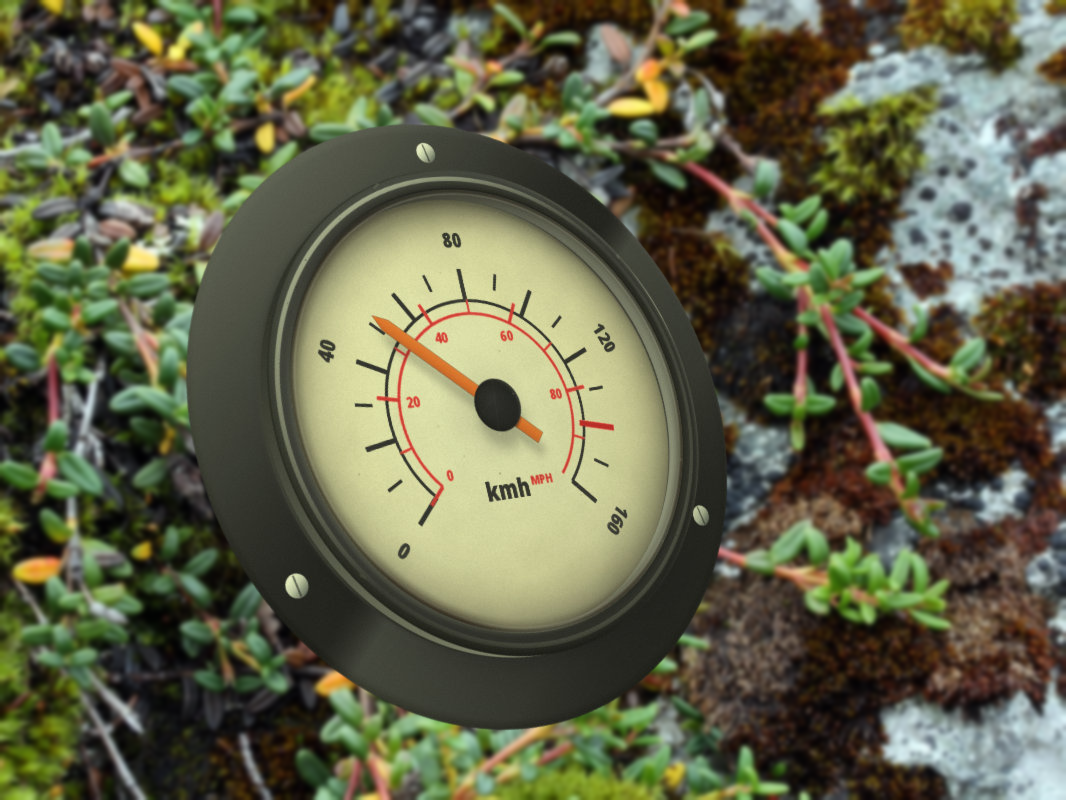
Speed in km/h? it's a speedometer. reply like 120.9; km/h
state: 50; km/h
